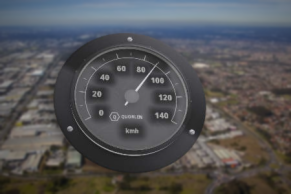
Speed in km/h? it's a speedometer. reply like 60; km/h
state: 90; km/h
